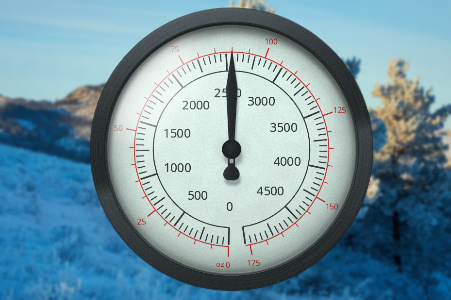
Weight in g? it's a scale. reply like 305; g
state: 2550; g
